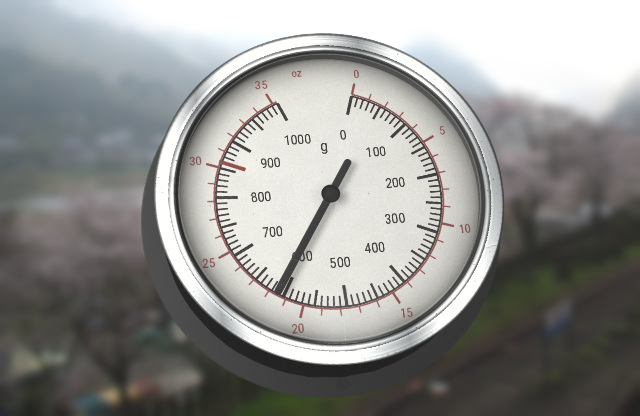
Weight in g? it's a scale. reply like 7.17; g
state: 610; g
